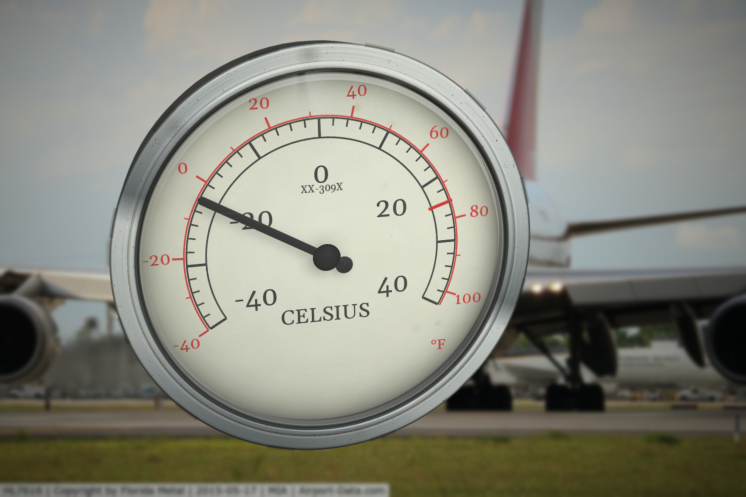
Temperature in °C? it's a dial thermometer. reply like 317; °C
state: -20; °C
